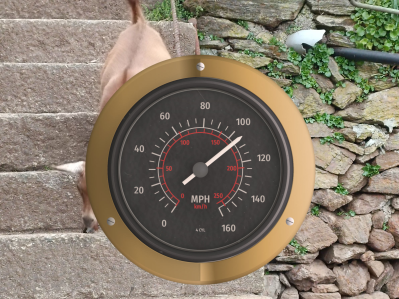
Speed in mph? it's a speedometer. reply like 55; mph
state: 105; mph
